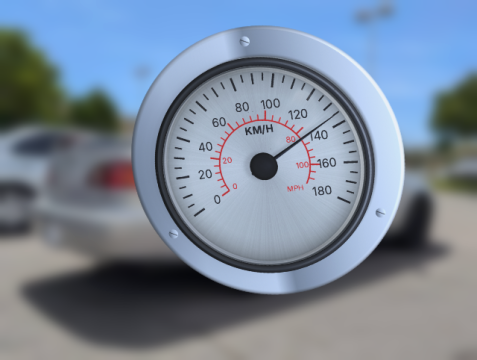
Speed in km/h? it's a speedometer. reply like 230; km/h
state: 135; km/h
